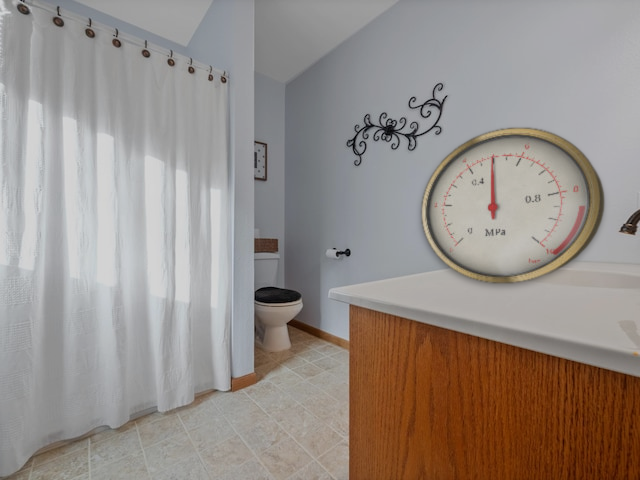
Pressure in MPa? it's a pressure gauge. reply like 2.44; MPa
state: 0.5; MPa
